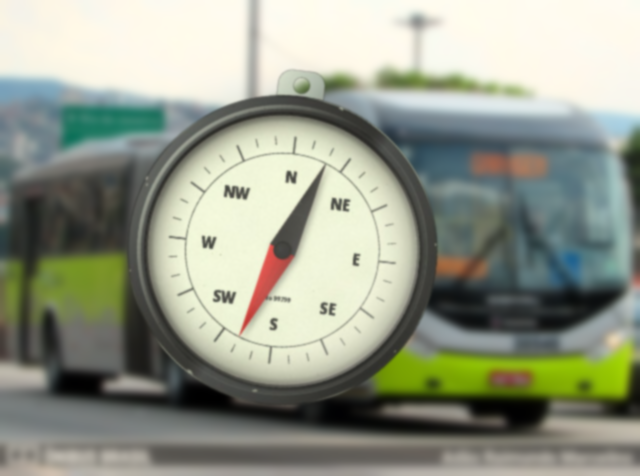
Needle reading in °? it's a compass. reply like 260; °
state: 200; °
